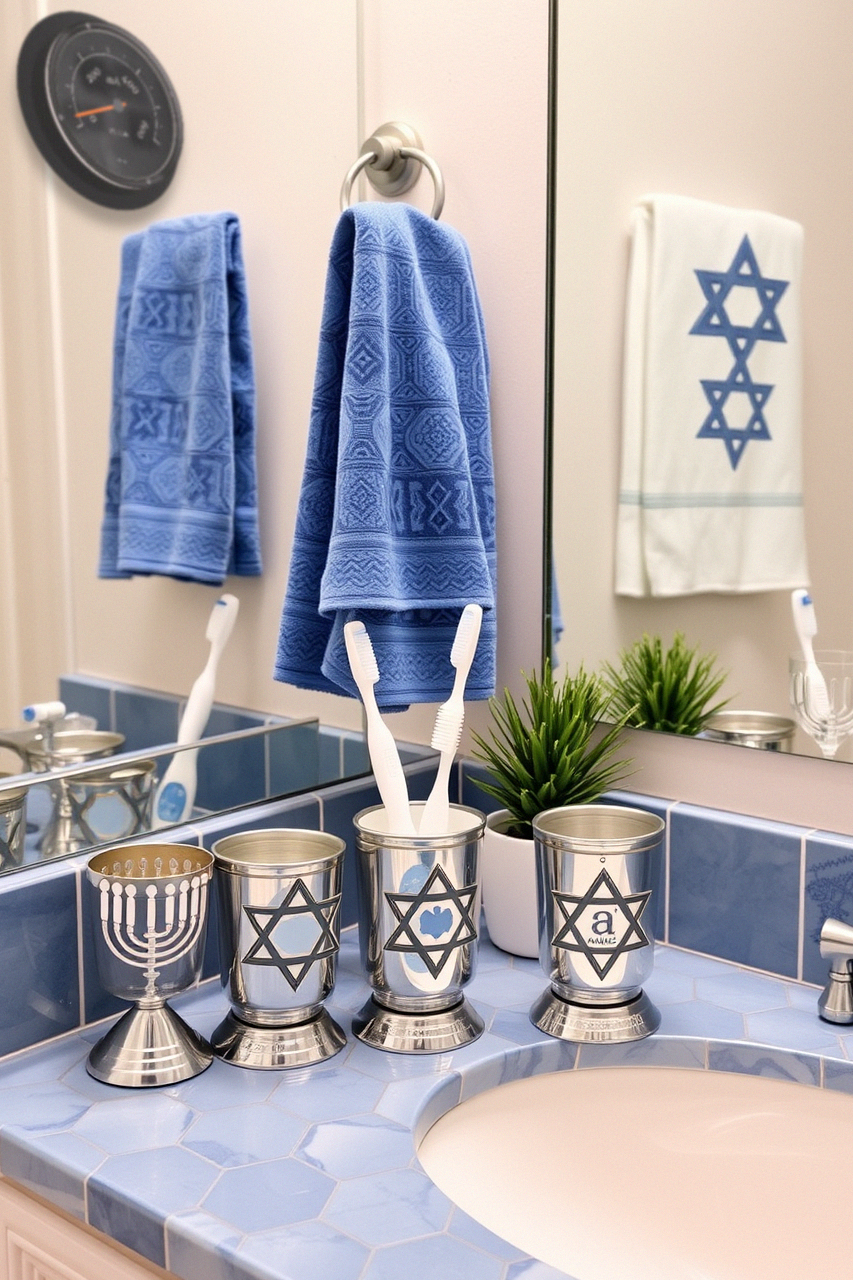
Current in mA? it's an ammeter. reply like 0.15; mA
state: 25; mA
